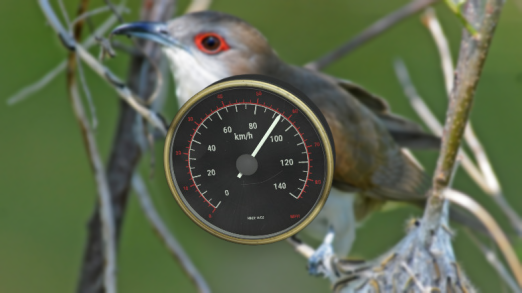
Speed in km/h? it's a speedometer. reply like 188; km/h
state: 92.5; km/h
